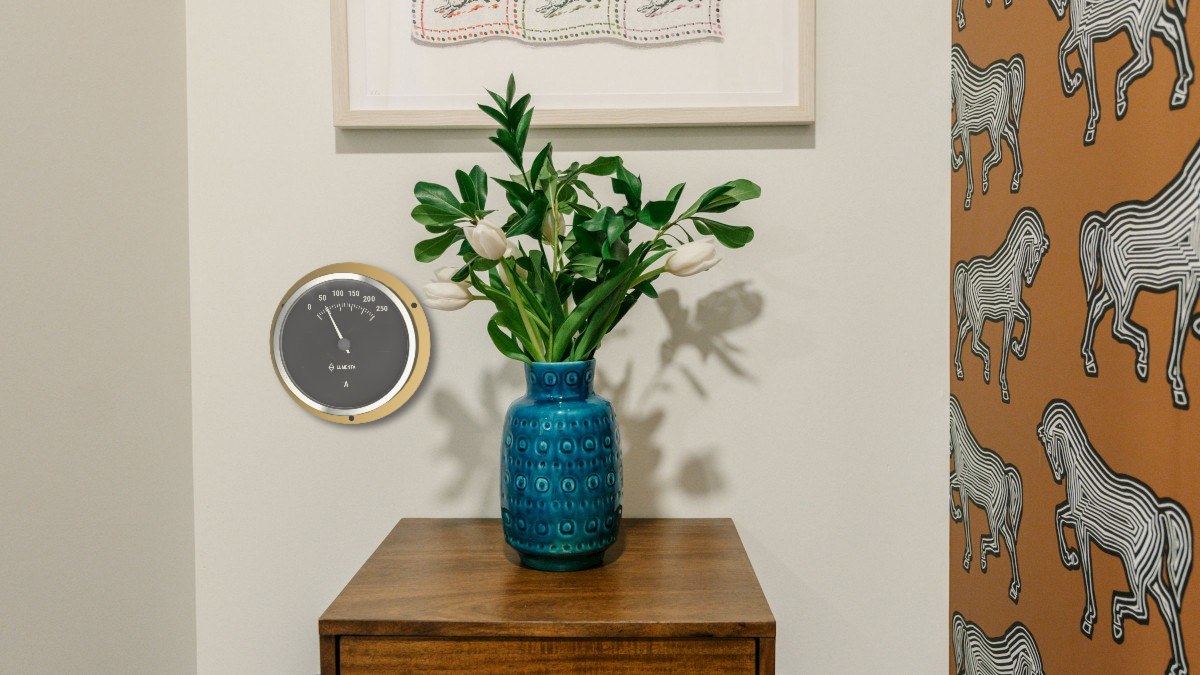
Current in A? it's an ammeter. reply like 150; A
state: 50; A
